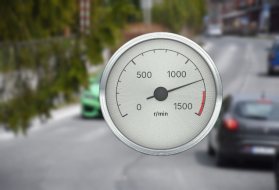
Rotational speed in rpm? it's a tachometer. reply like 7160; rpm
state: 1200; rpm
